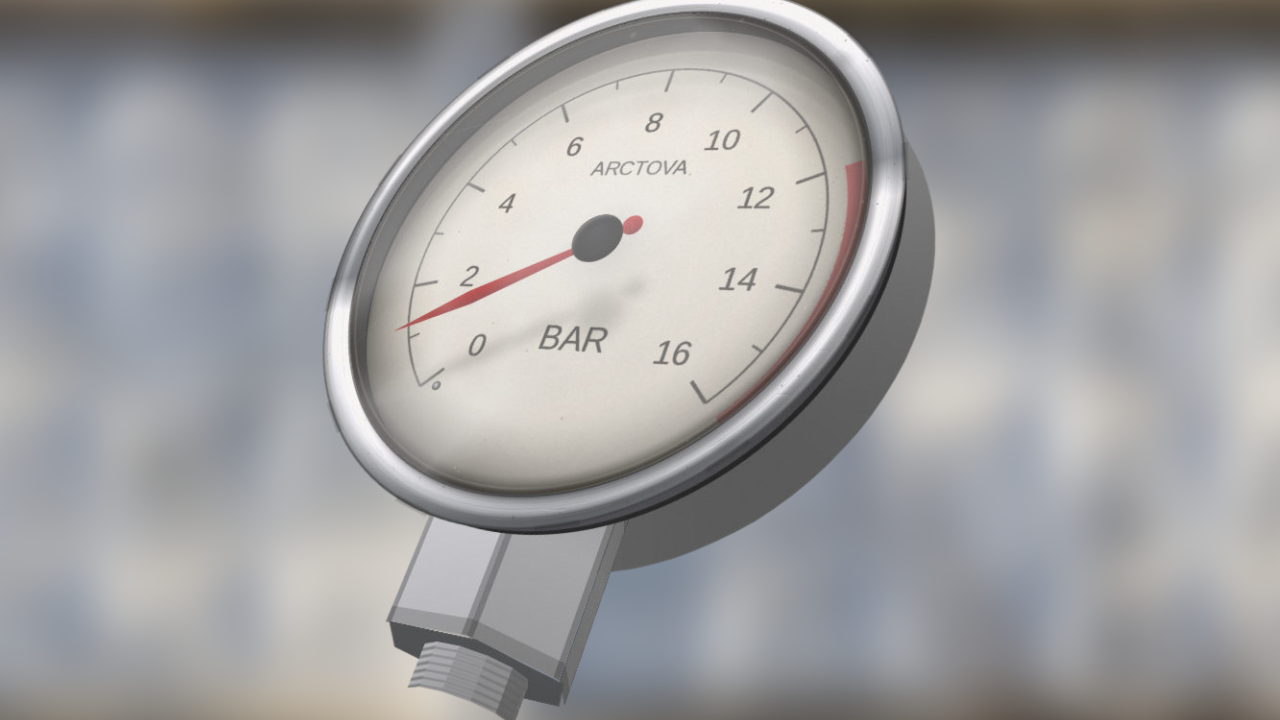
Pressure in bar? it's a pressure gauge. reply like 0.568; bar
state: 1; bar
